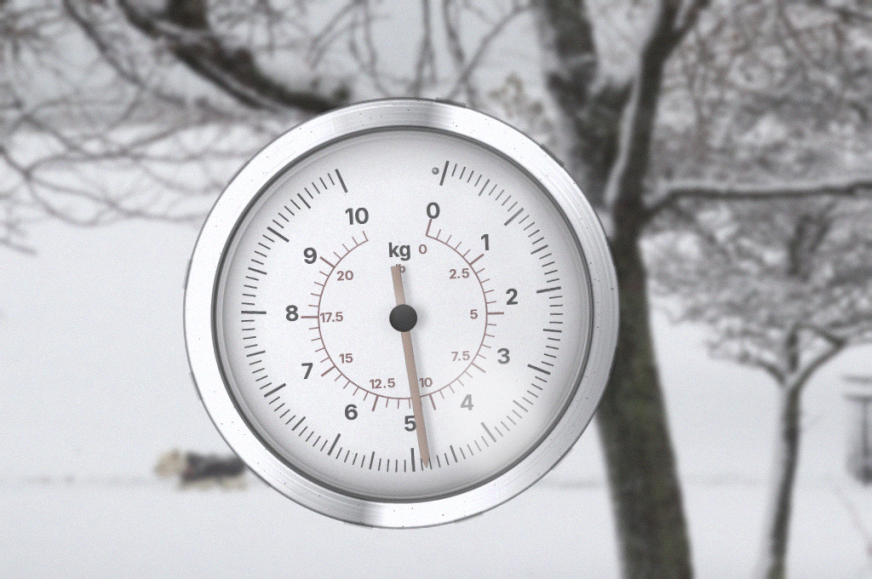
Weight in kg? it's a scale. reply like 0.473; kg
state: 4.85; kg
